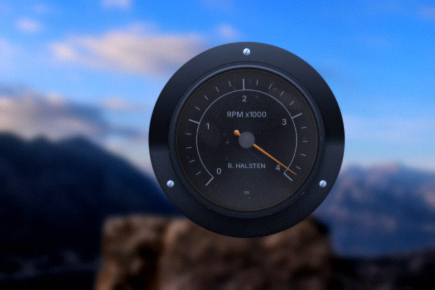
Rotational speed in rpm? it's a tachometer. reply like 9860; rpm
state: 3900; rpm
